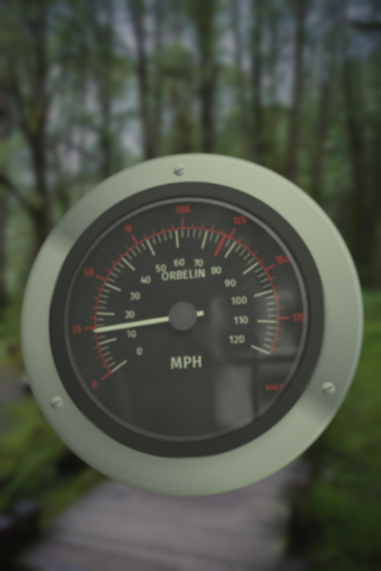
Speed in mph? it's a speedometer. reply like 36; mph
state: 14; mph
